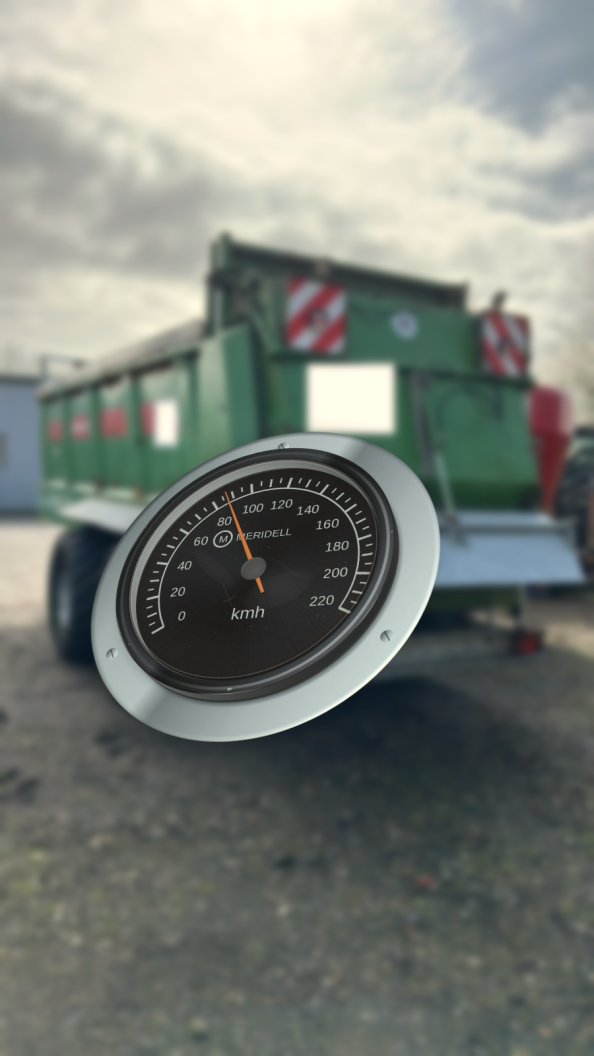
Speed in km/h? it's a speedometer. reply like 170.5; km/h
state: 87.5; km/h
